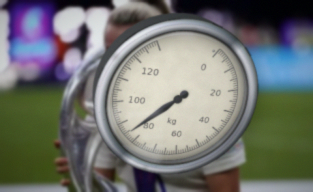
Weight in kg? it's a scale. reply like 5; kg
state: 85; kg
